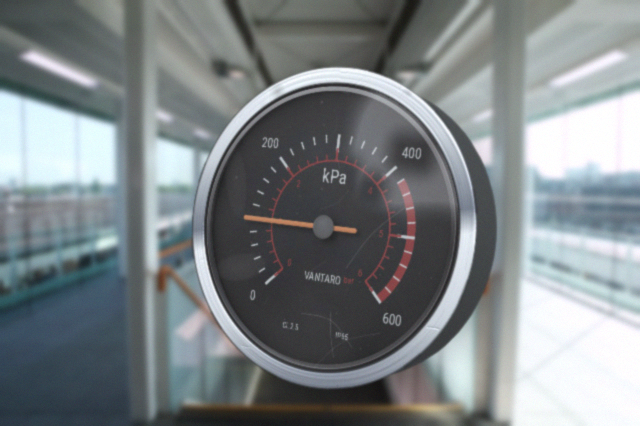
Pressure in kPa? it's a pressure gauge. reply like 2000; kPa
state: 100; kPa
